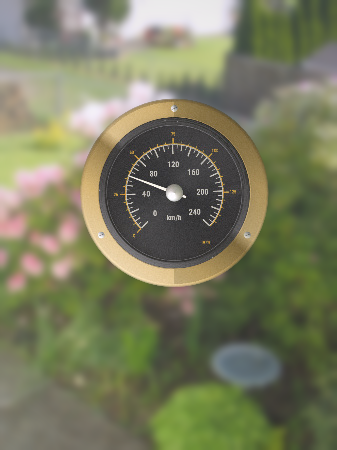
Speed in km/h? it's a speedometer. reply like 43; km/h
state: 60; km/h
